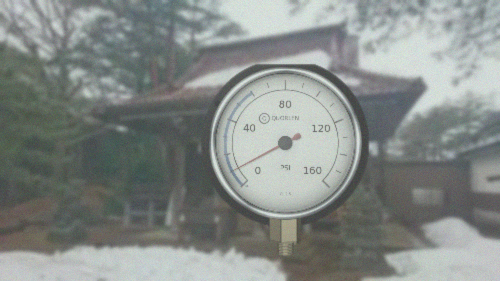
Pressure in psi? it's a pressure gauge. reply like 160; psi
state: 10; psi
